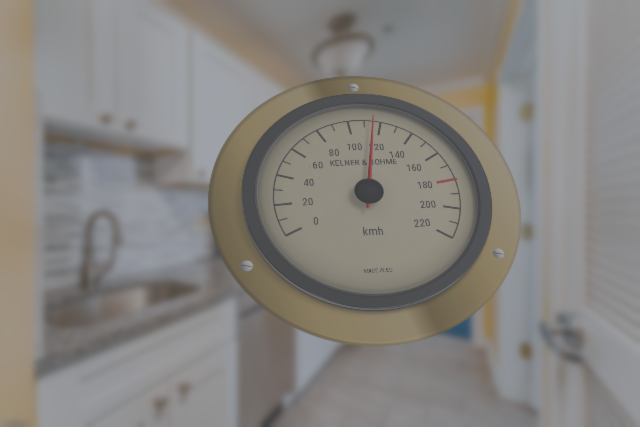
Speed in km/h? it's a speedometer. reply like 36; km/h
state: 115; km/h
